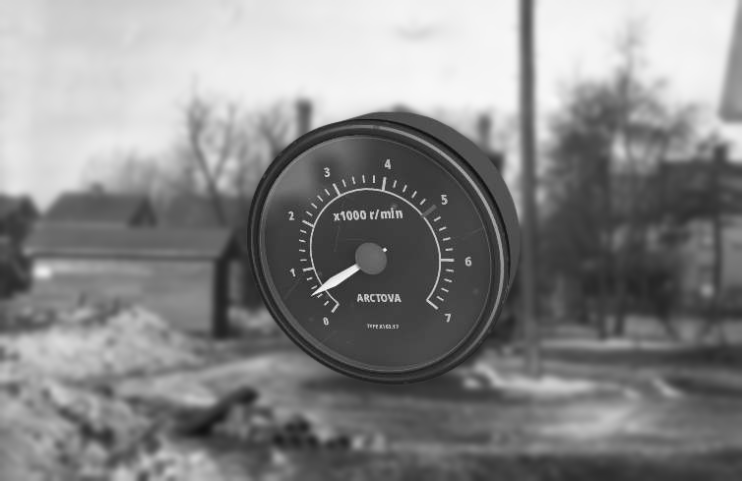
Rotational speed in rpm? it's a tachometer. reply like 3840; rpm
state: 500; rpm
